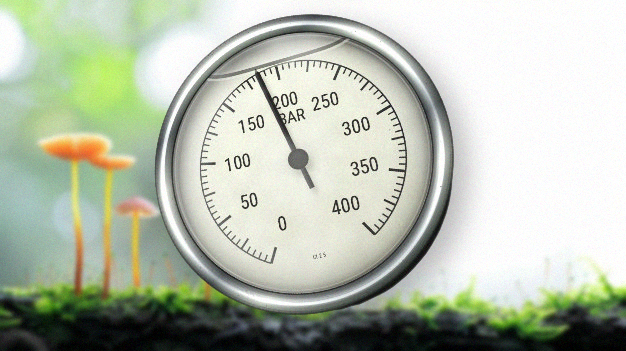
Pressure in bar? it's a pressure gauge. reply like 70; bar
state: 185; bar
